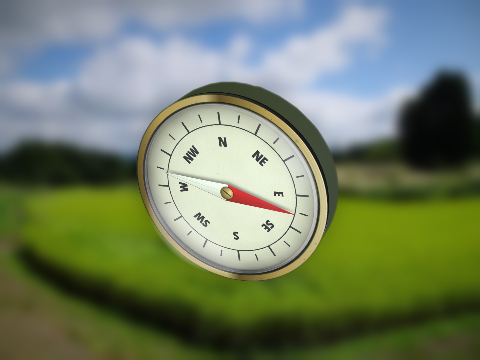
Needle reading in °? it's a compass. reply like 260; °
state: 105; °
